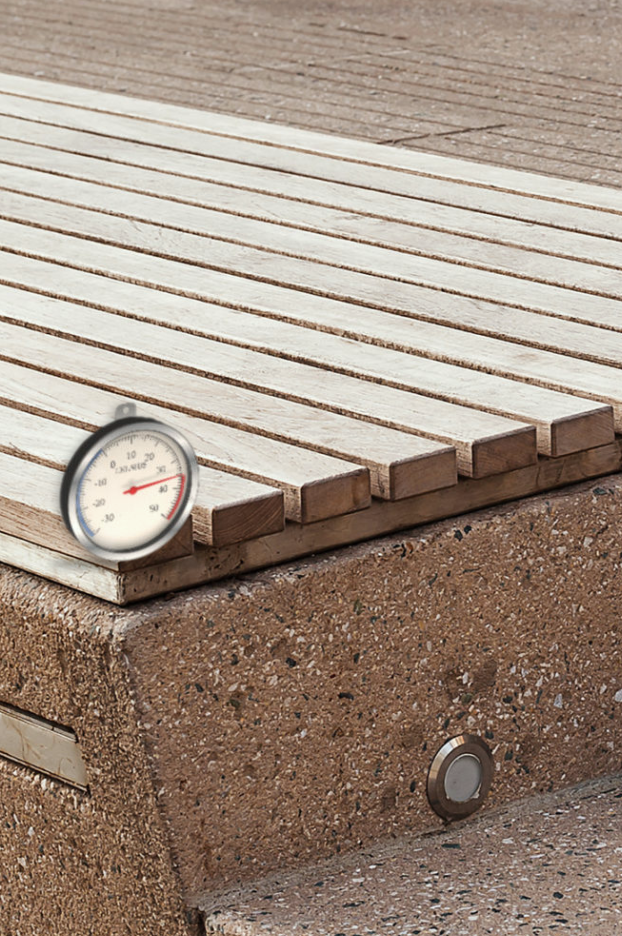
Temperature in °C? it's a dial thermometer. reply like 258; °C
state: 35; °C
